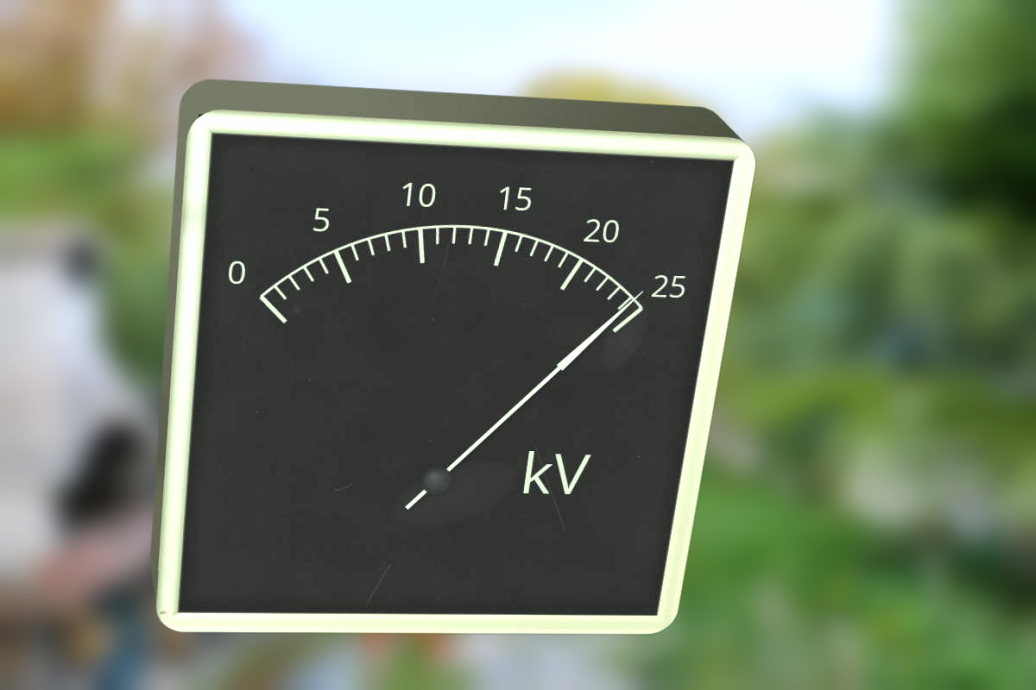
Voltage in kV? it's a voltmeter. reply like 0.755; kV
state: 24; kV
